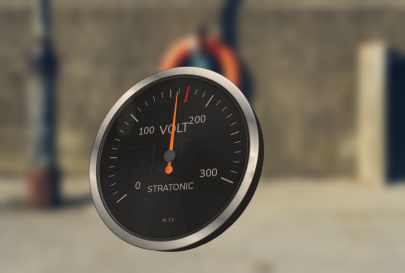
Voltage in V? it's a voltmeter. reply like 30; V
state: 160; V
